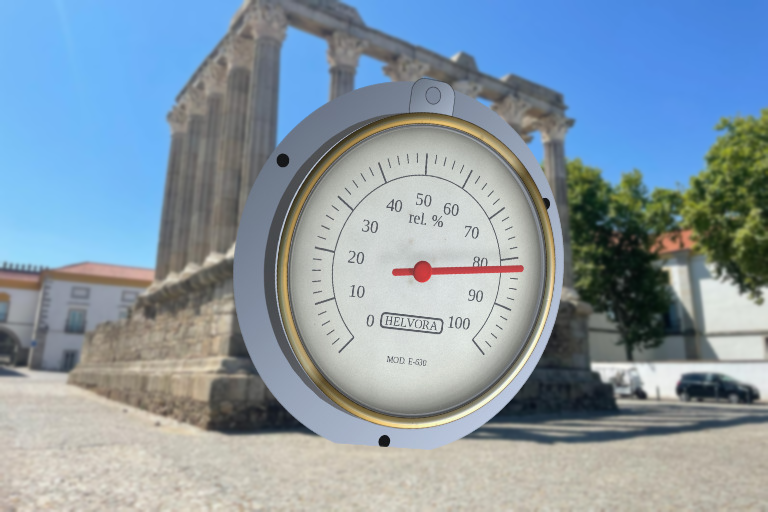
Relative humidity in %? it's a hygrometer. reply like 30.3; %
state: 82; %
